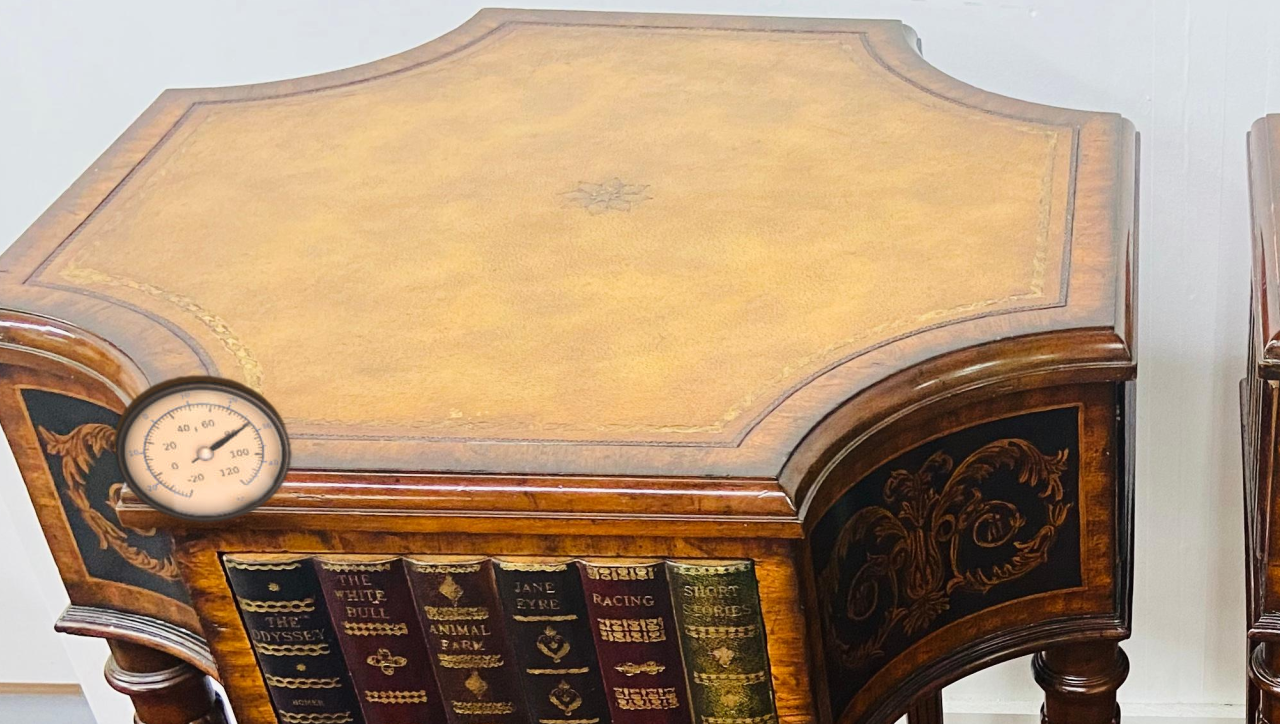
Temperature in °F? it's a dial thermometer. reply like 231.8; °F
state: 80; °F
